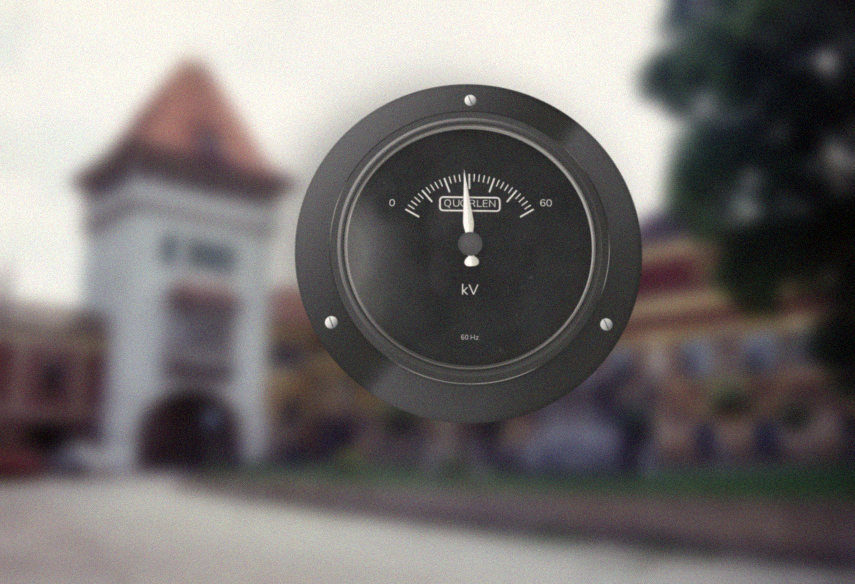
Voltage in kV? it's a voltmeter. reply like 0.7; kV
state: 28; kV
